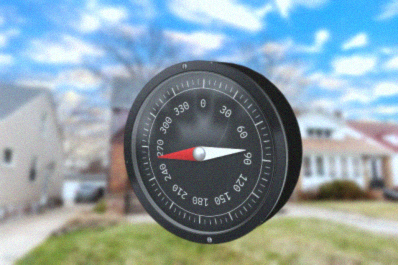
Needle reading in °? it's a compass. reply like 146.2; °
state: 260; °
